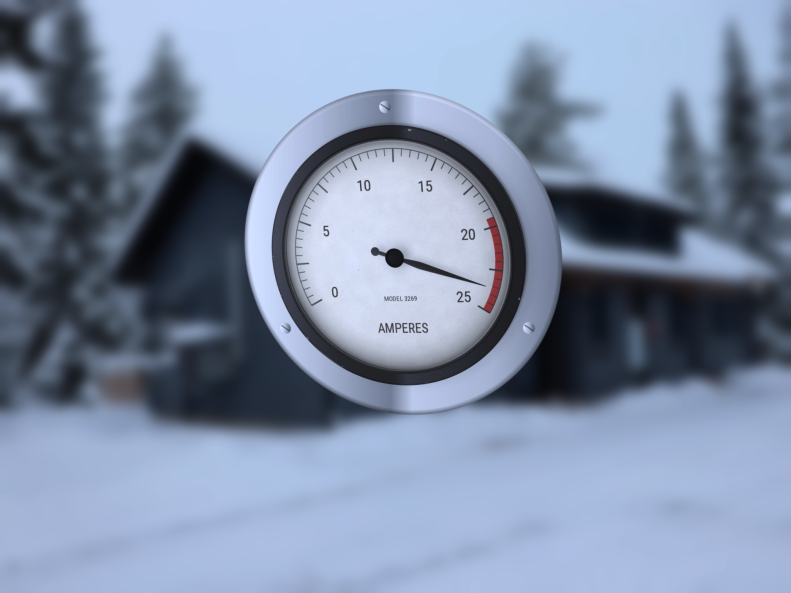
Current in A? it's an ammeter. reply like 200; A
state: 23.5; A
